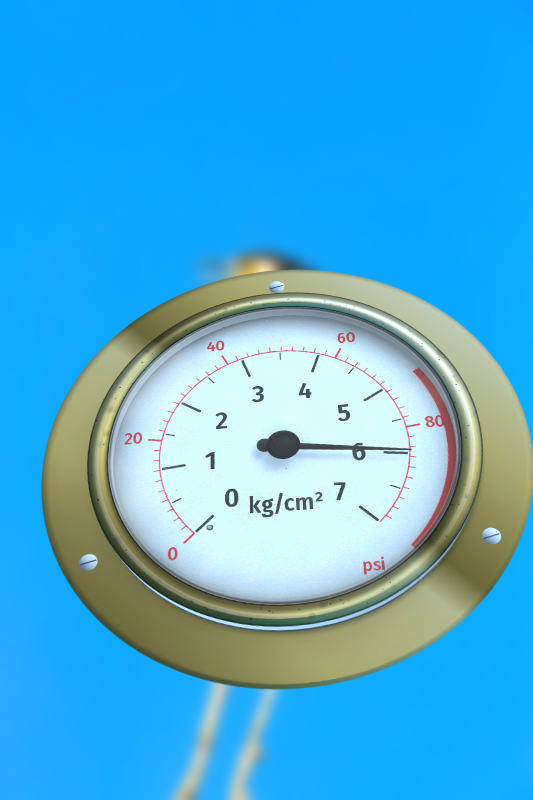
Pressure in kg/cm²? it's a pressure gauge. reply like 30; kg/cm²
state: 6; kg/cm²
